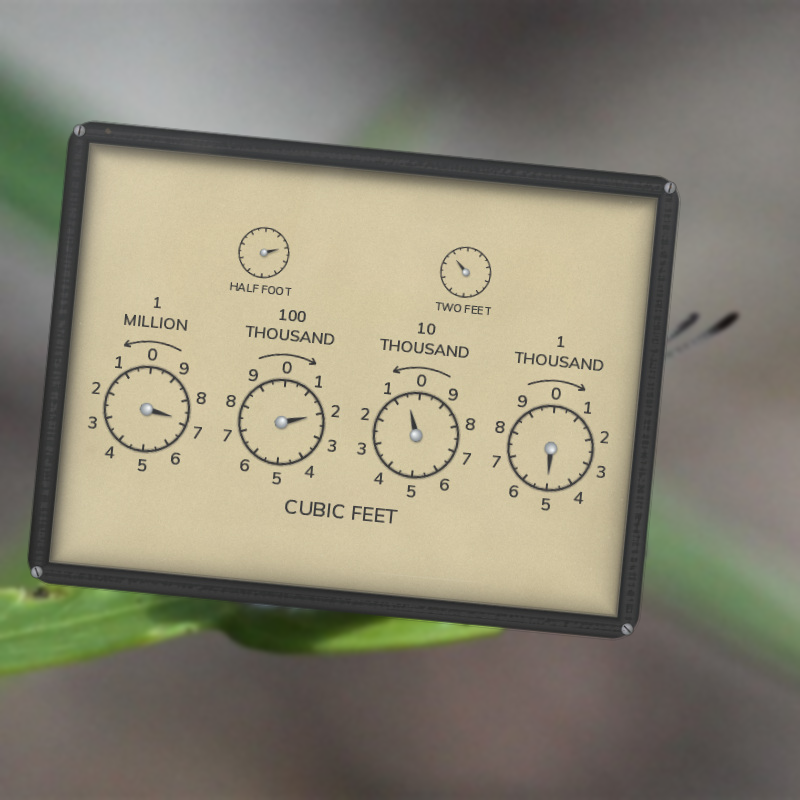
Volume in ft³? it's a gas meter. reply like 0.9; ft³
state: 720500; ft³
